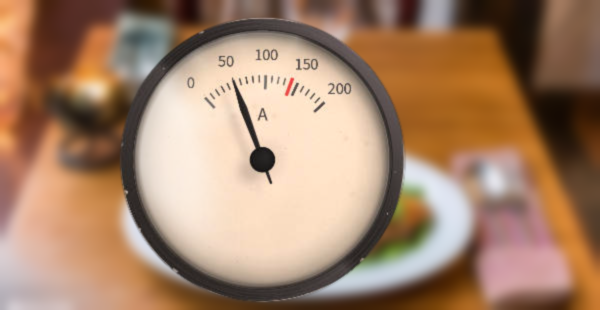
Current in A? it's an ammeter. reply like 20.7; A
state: 50; A
